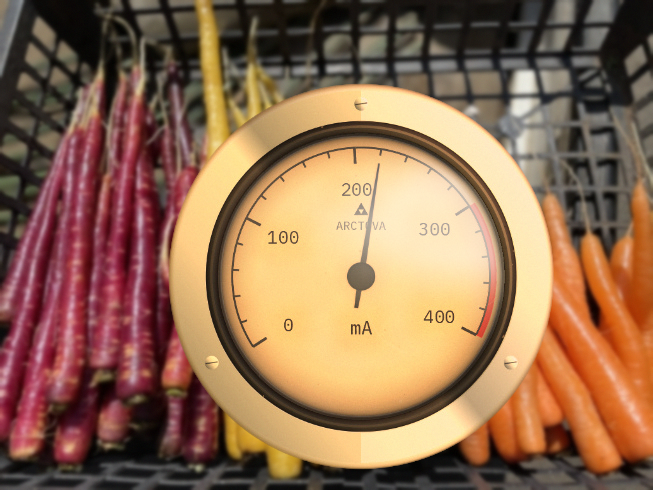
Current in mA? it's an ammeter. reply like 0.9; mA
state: 220; mA
